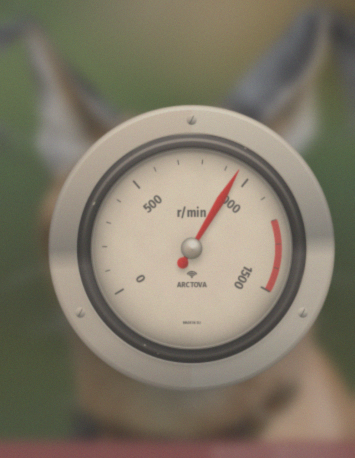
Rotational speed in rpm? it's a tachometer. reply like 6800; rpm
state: 950; rpm
